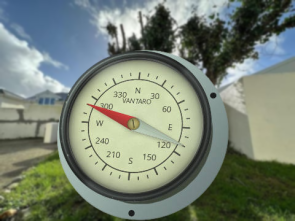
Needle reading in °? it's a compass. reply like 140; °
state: 290; °
